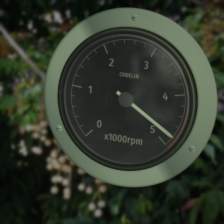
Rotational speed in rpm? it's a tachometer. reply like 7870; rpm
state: 4800; rpm
